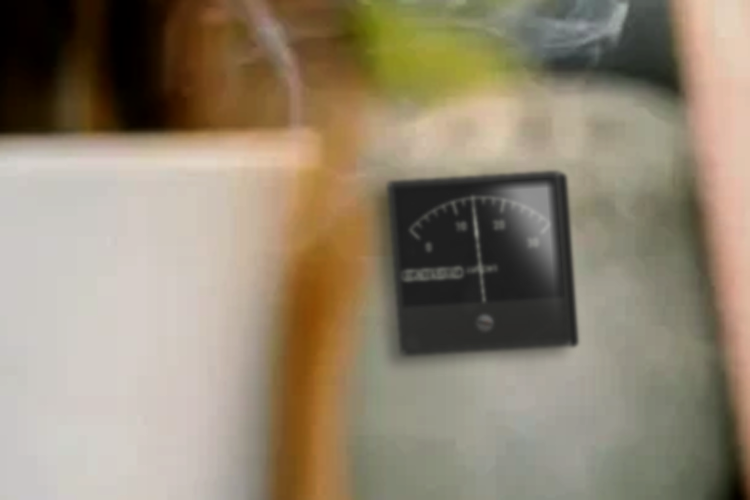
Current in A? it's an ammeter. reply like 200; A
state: 14; A
